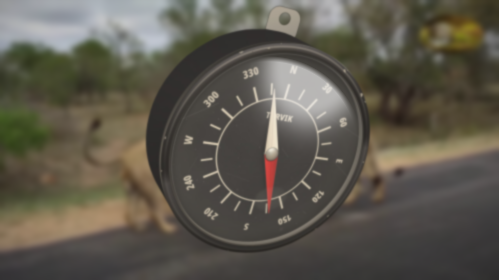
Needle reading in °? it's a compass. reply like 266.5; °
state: 165; °
